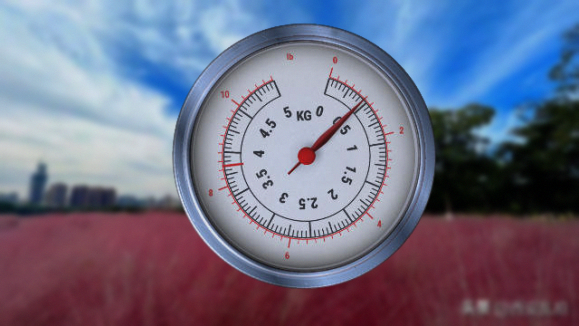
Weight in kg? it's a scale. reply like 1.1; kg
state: 0.45; kg
